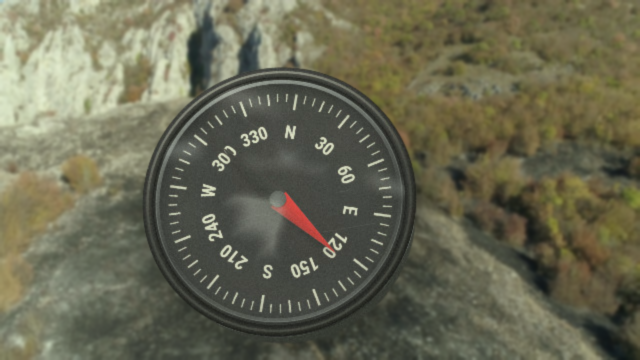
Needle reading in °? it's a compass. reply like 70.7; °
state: 125; °
